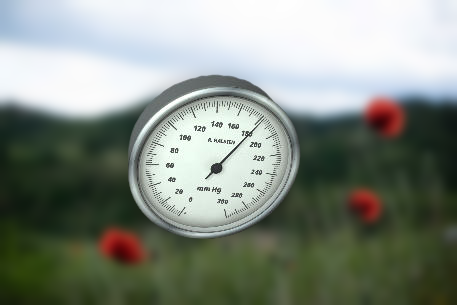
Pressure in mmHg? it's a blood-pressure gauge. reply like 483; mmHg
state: 180; mmHg
